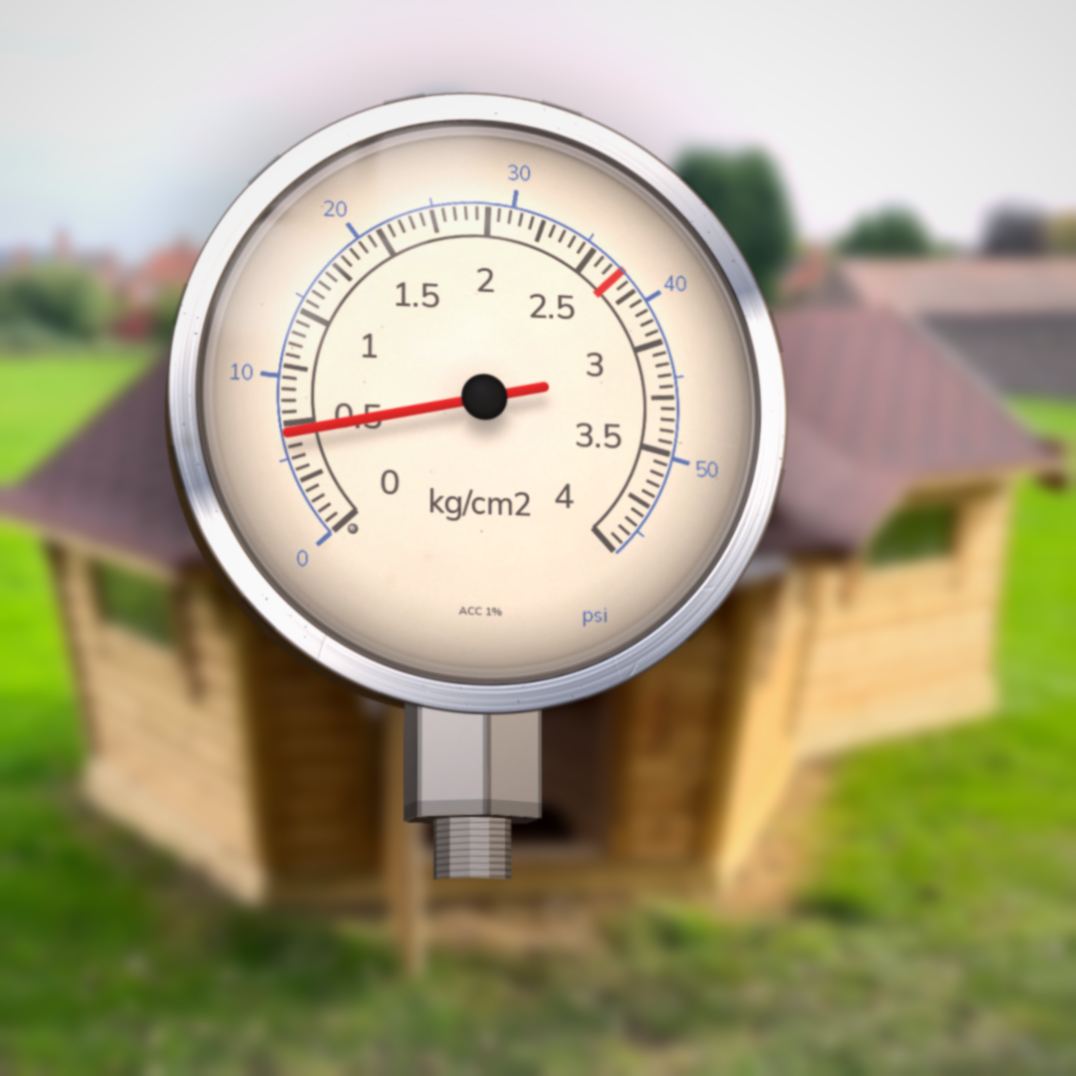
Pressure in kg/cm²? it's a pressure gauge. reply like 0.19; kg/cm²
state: 0.45; kg/cm²
